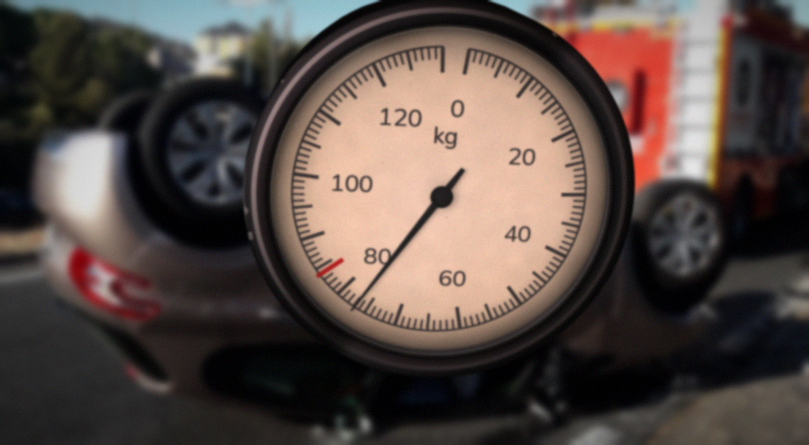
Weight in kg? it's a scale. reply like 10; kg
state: 77; kg
